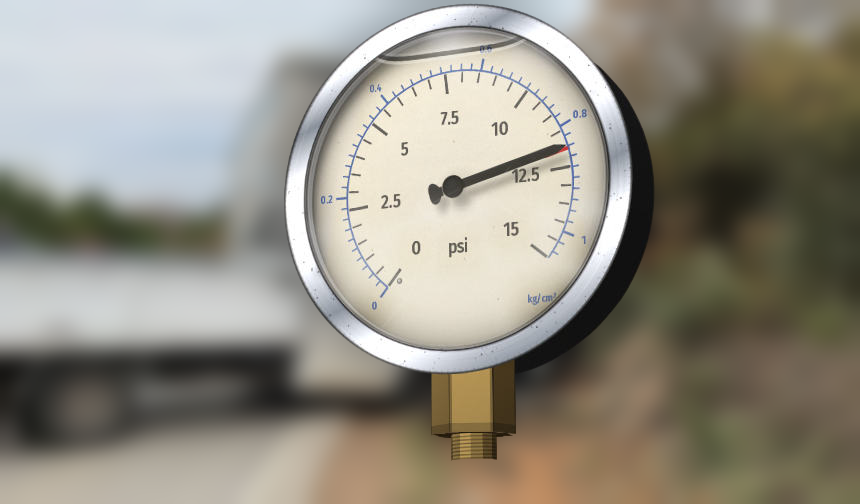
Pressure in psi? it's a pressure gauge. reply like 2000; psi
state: 12; psi
